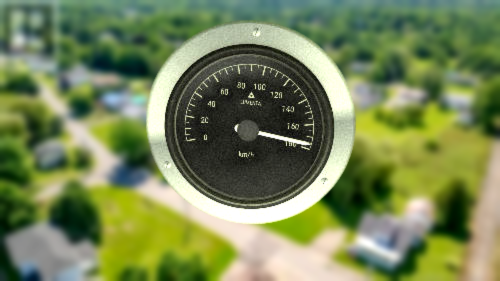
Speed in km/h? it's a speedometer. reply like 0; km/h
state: 175; km/h
